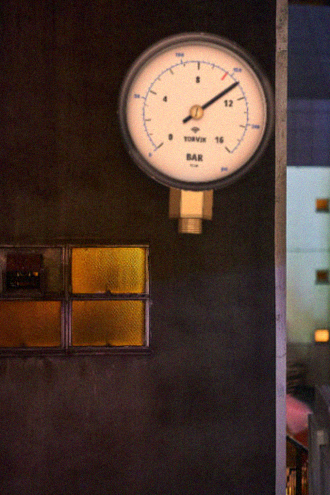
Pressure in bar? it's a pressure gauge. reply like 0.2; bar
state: 11; bar
